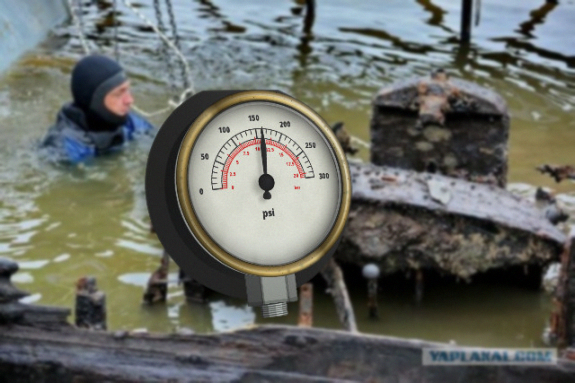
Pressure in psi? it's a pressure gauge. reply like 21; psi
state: 160; psi
